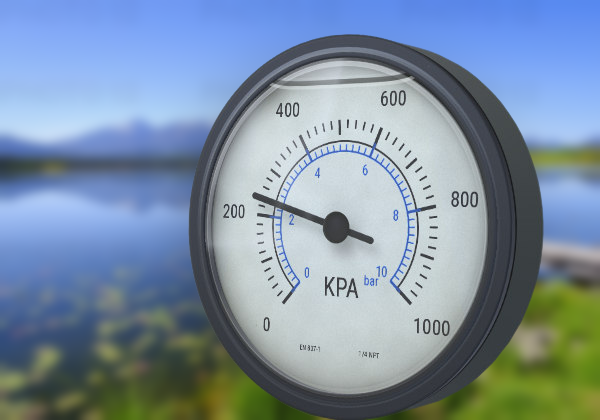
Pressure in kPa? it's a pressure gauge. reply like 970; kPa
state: 240; kPa
